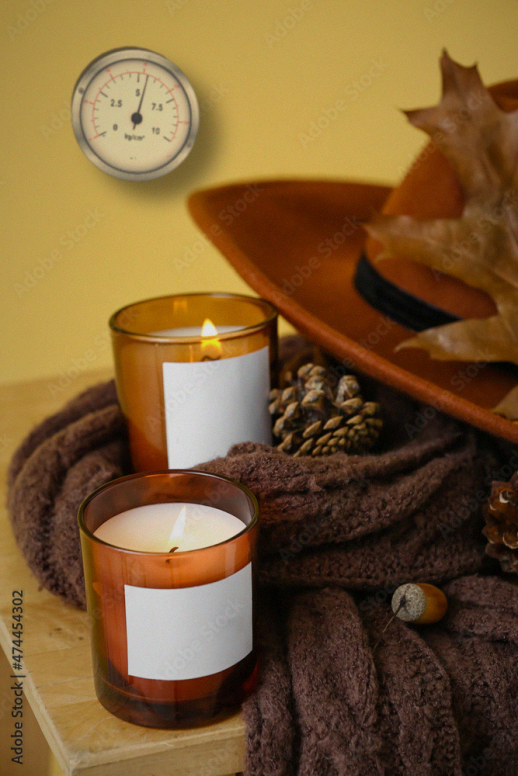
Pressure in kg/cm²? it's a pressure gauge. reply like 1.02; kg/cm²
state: 5.5; kg/cm²
